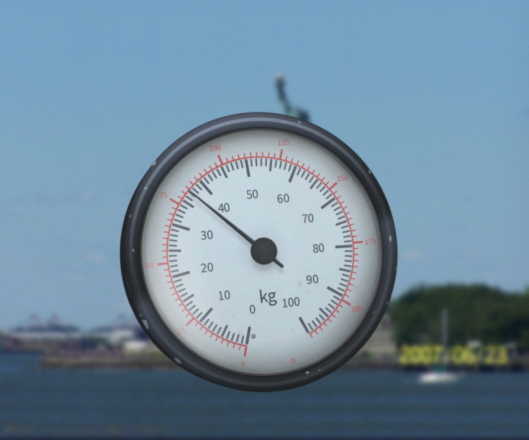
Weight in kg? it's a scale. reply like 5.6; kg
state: 37; kg
